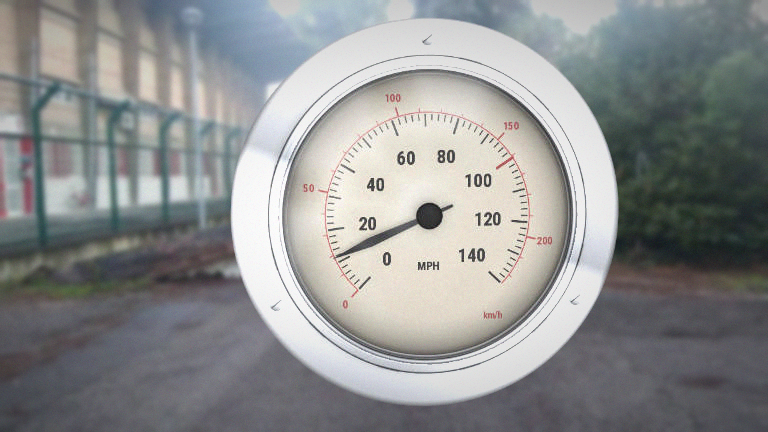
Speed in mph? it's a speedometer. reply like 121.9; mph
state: 12; mph
